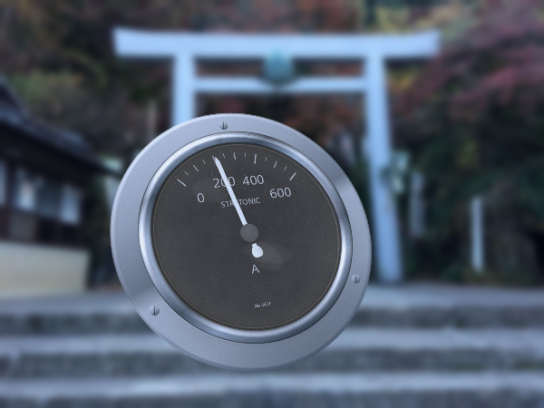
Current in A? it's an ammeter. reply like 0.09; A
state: 200; A
